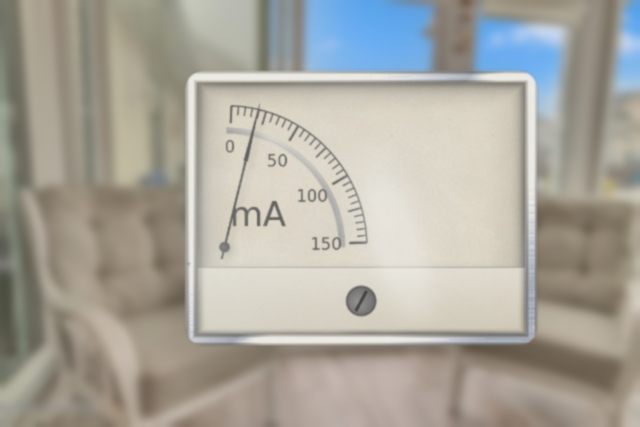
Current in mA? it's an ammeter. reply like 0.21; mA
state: 20; mA
